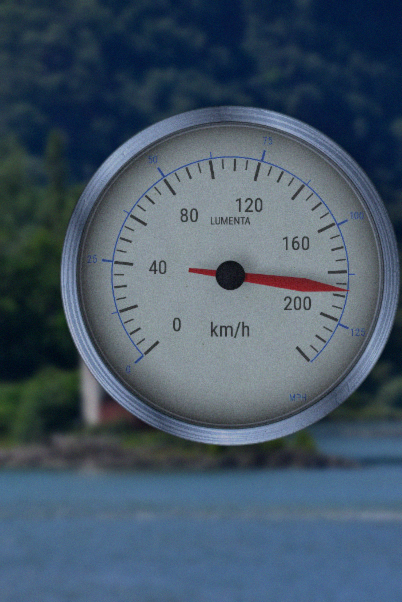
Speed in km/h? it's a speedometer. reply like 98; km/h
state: 187.5; km/h
